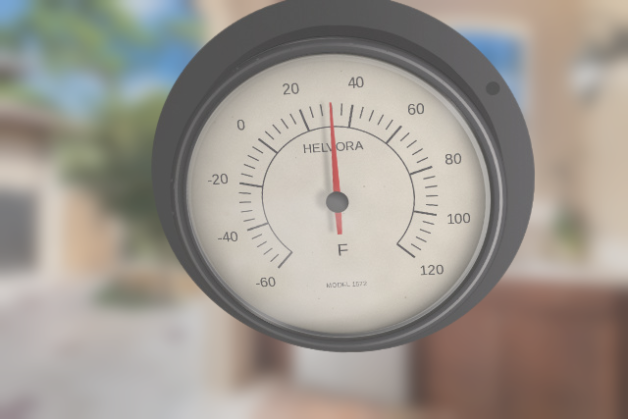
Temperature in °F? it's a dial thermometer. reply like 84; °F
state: 32; °F
